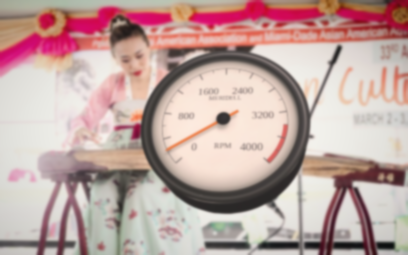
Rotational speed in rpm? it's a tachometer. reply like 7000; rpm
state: 200; rpm
